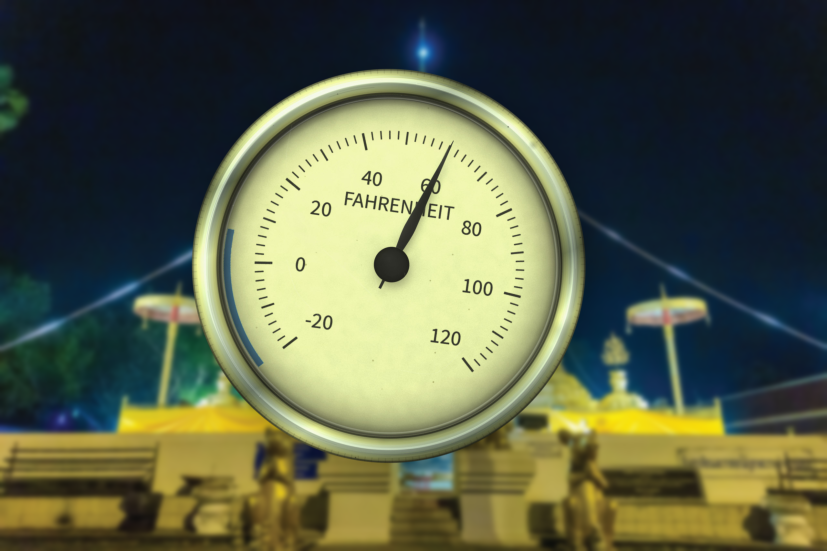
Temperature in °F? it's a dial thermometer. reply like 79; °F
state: 60; °F
